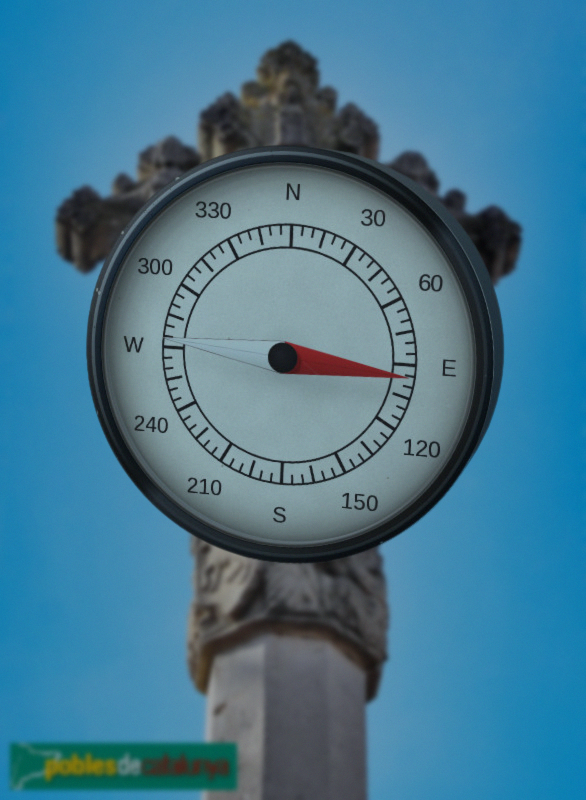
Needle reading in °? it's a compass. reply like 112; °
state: 95; °
